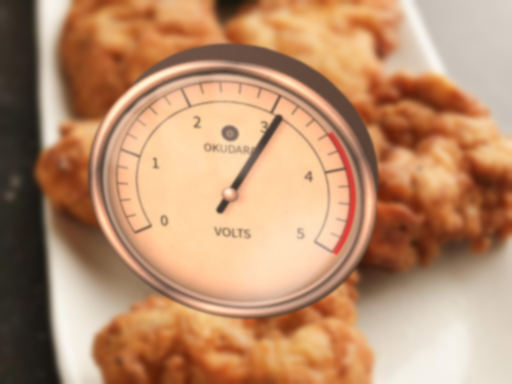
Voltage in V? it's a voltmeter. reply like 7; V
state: 3.1; V
